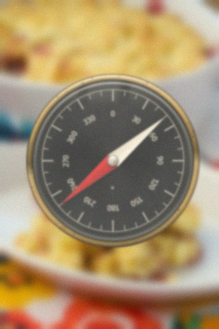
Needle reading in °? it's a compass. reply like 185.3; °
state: 230; °
